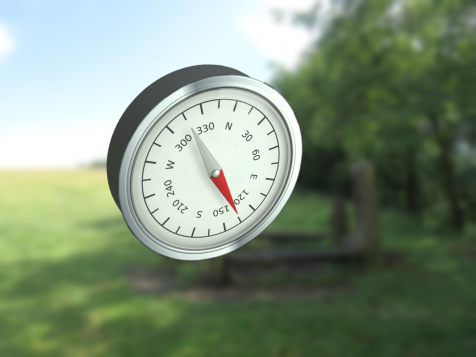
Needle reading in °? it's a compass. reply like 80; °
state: 135; °
